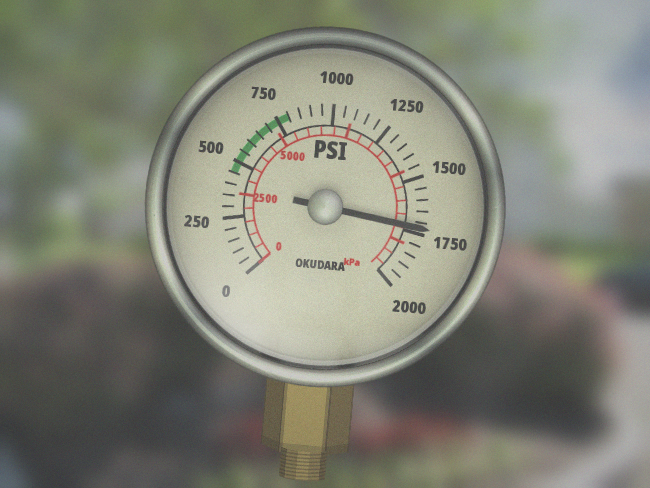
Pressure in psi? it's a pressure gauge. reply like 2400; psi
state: 1725; psi
